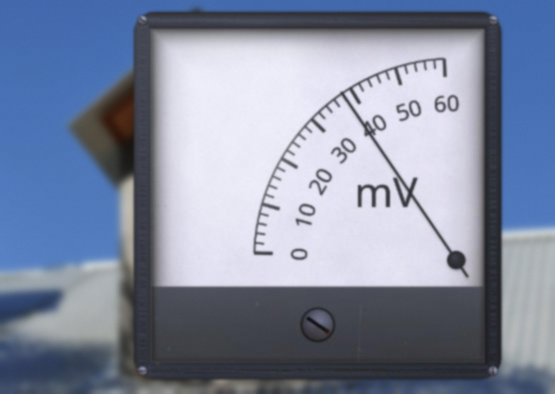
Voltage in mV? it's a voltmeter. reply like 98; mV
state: 38; mV
